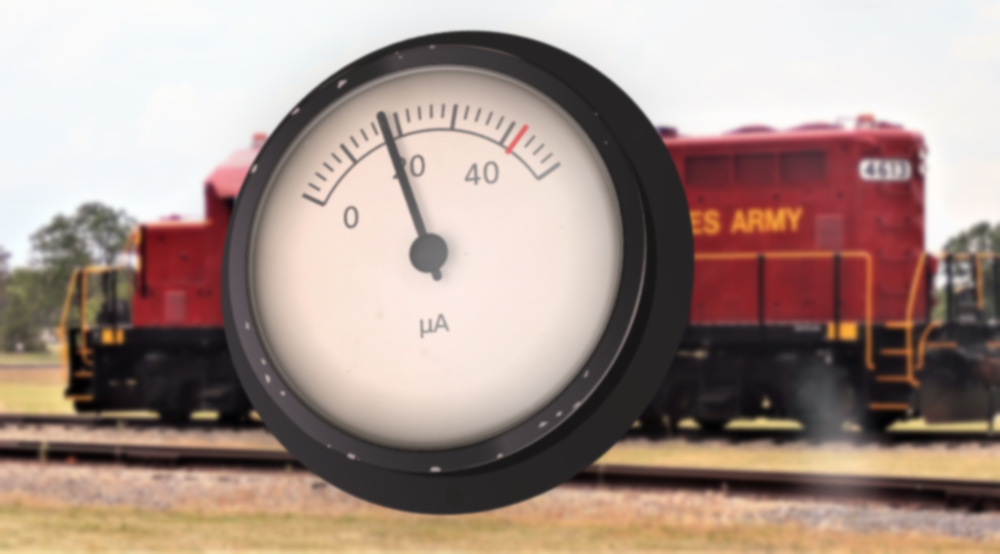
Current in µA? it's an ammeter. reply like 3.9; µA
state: 18; µA
